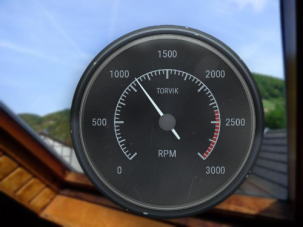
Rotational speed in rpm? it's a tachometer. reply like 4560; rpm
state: 1100; rpm
